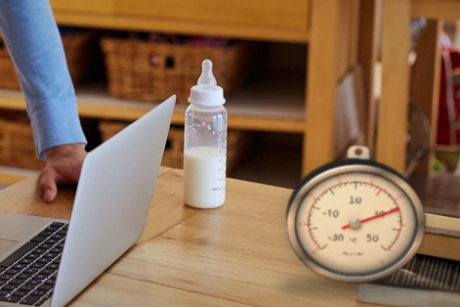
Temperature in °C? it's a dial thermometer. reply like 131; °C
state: 30; °C
